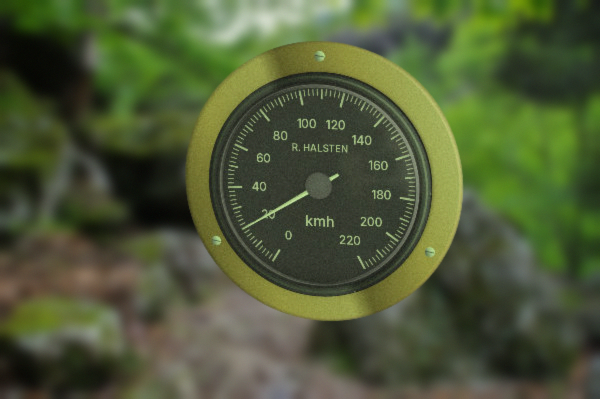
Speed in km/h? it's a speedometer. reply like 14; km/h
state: 20; km/h
